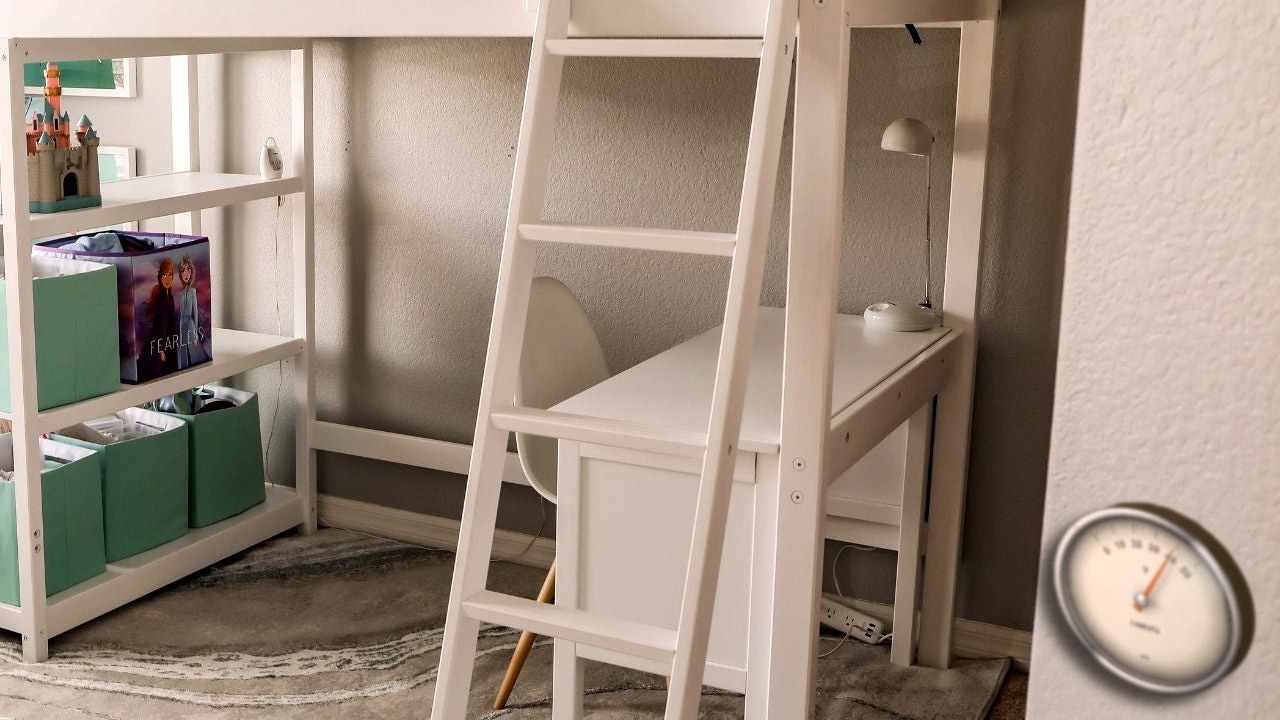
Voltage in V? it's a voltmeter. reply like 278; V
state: 40; V
